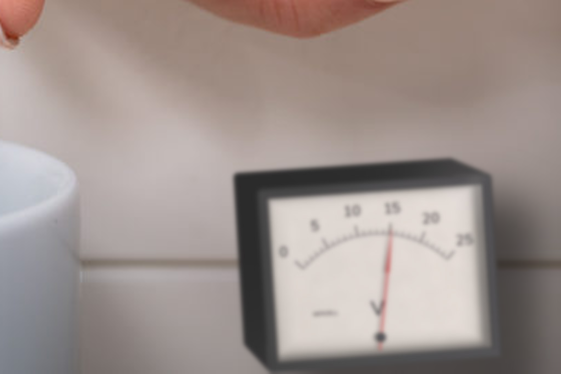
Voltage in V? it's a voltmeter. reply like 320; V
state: 15; V
